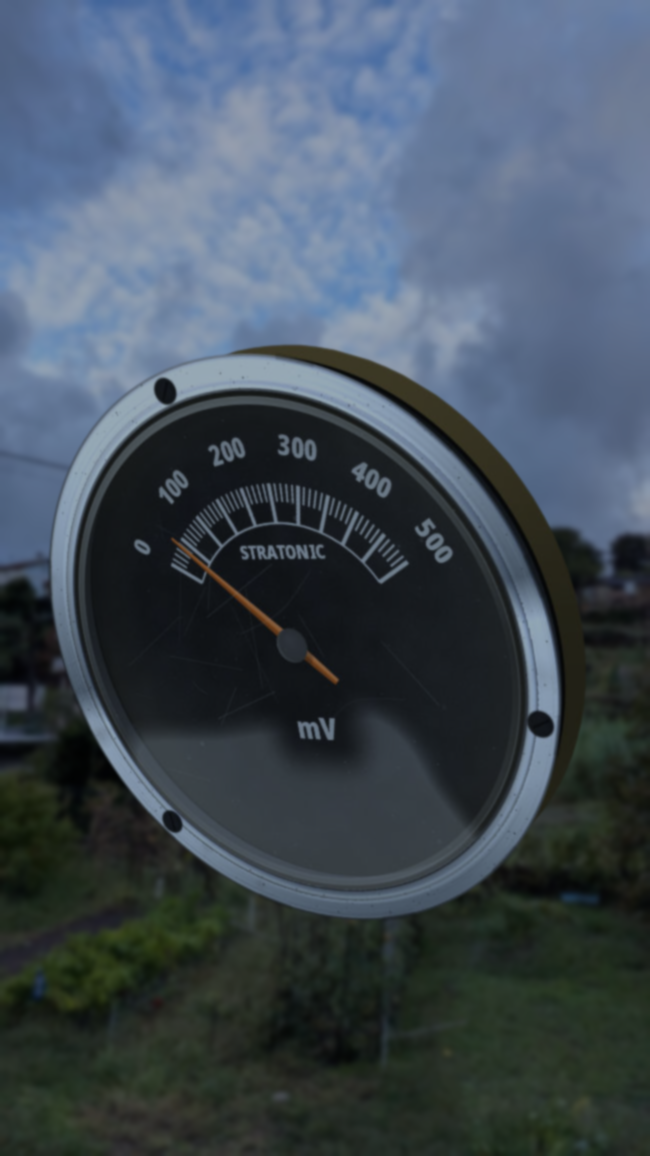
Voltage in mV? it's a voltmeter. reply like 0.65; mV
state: 50; mV
